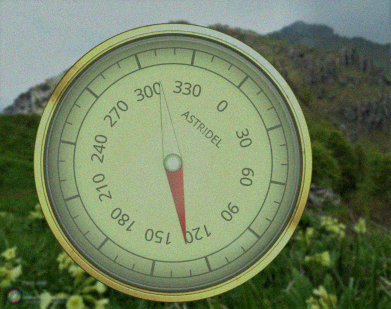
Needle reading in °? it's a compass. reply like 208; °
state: 130; °
